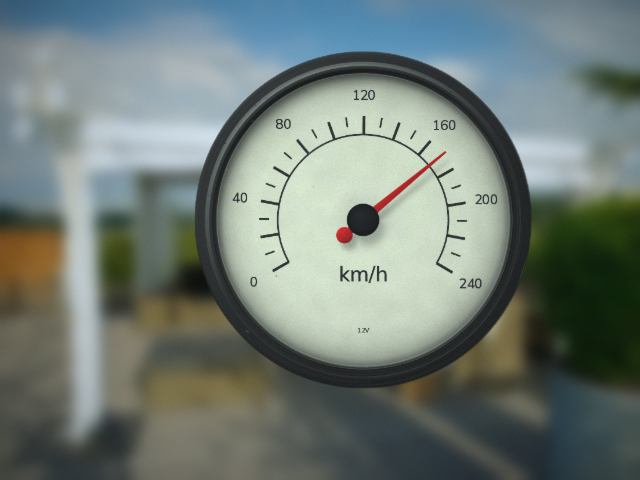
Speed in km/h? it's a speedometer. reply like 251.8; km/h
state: 170; km/h
